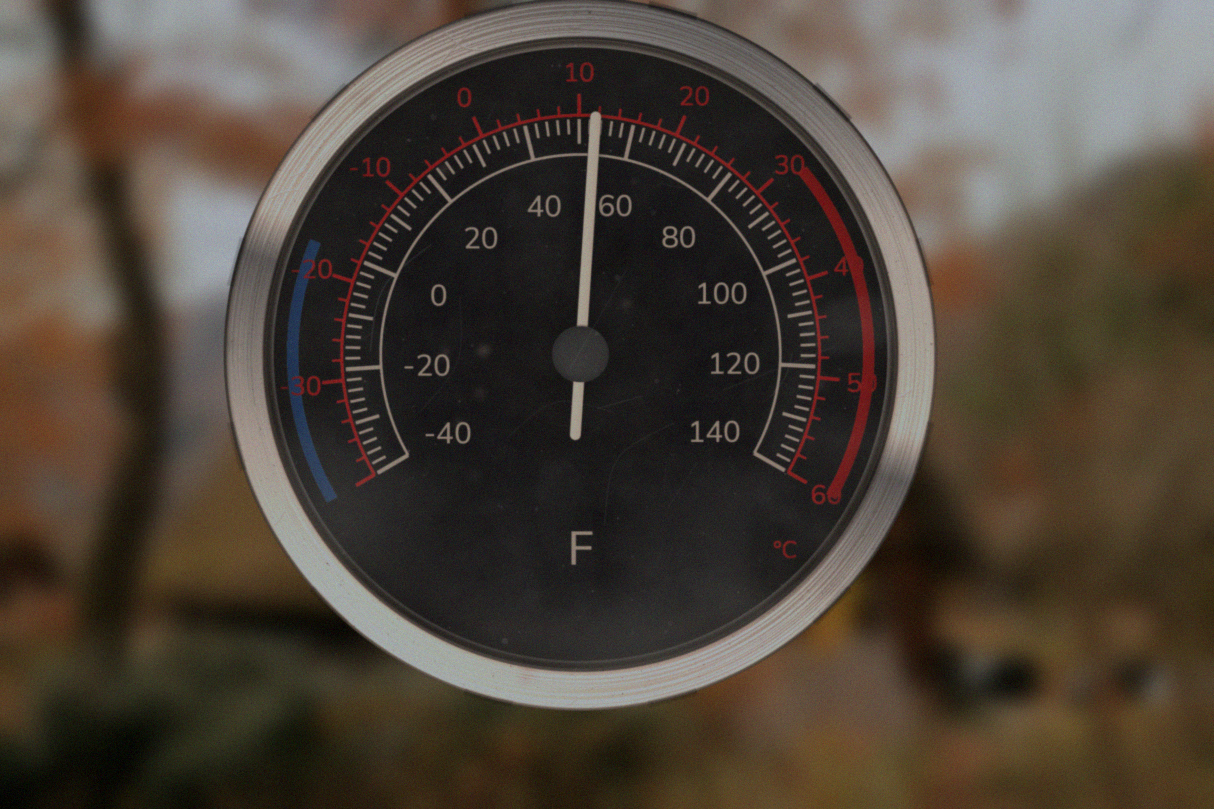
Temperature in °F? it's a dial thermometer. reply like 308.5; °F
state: 53; °F
